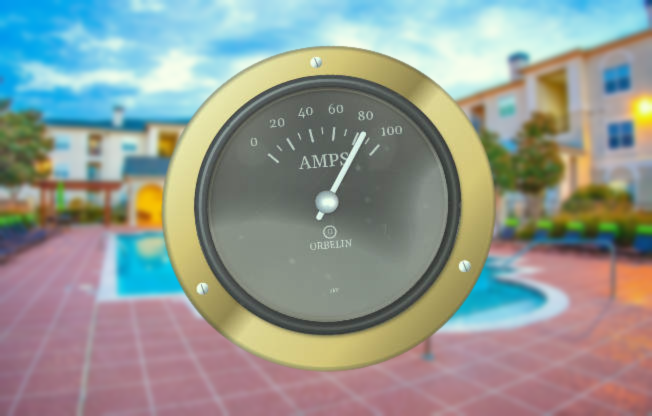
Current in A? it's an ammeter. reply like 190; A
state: 85; A
